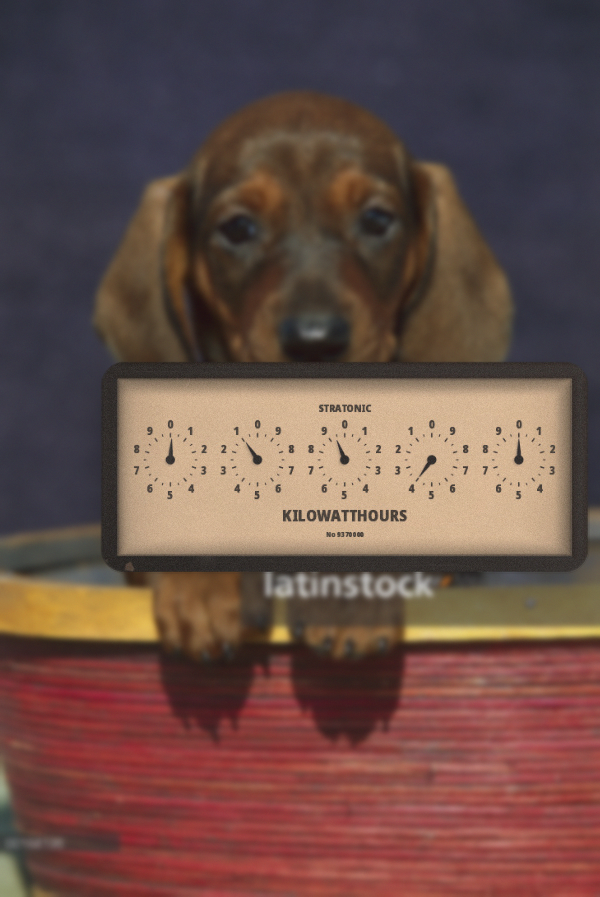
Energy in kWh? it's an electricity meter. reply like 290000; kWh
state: 940; kWh
